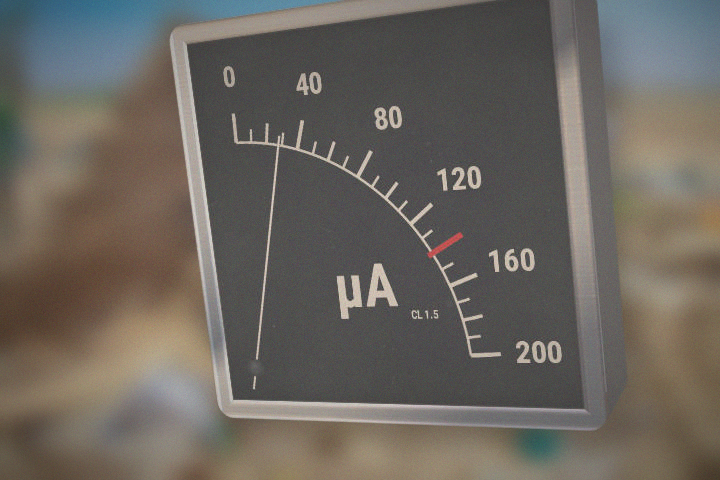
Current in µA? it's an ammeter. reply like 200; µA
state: 30; µA
